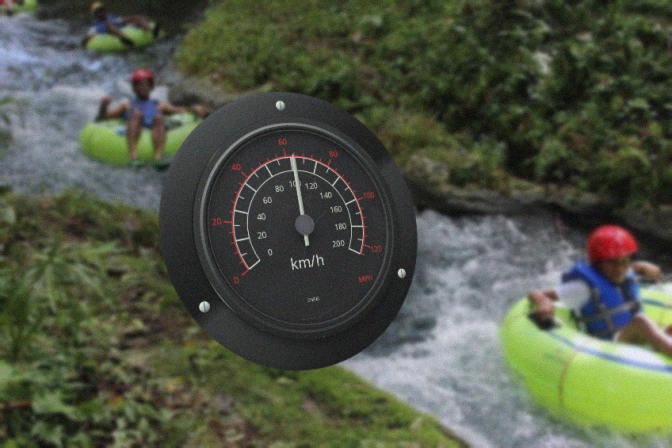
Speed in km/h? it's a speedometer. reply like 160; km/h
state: 100; km/h
